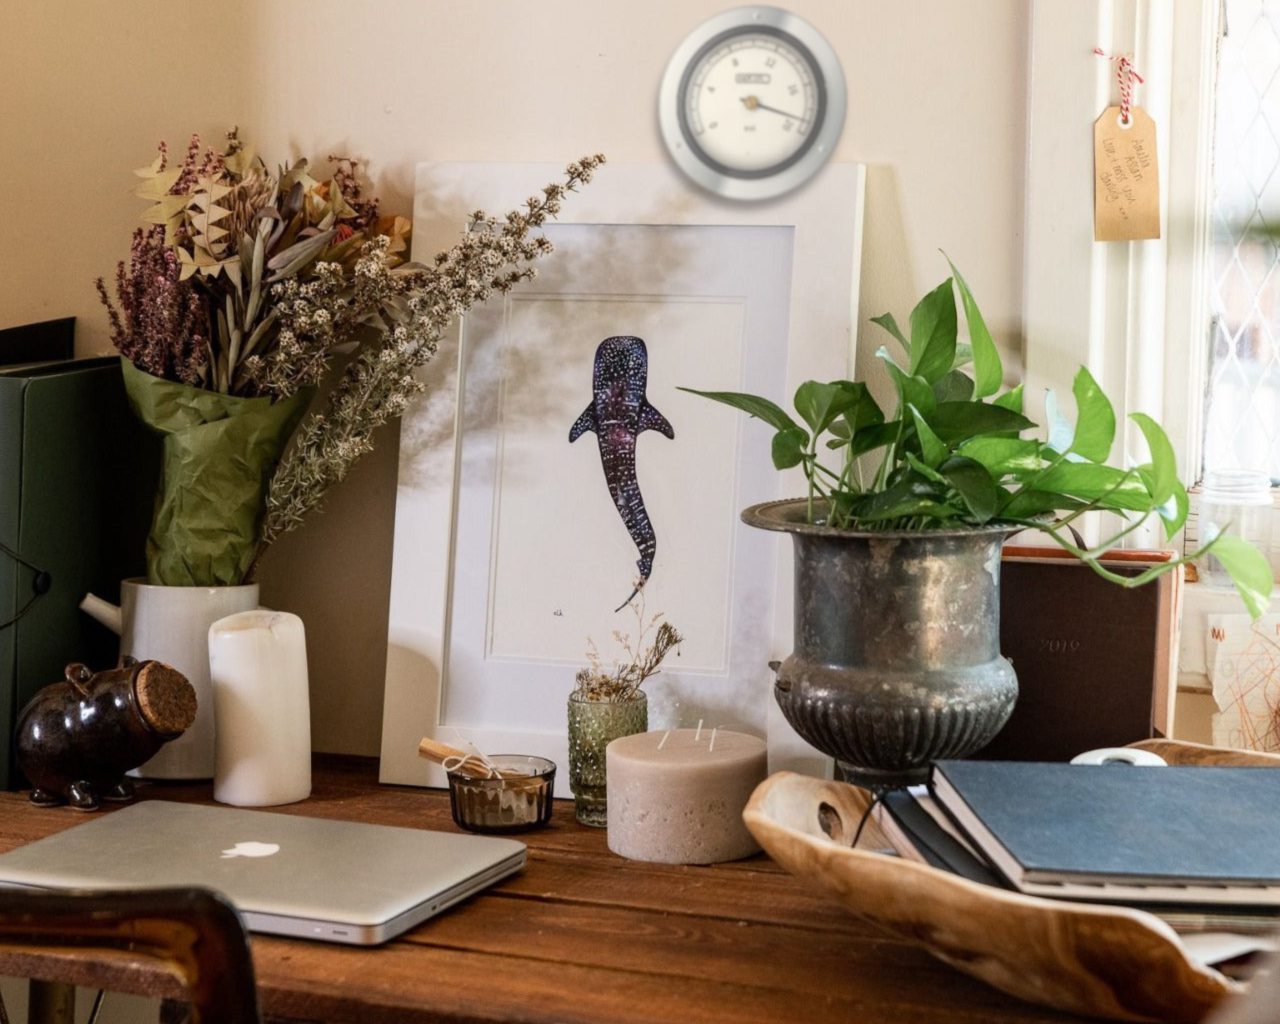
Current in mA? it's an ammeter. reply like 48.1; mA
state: 19; mA
